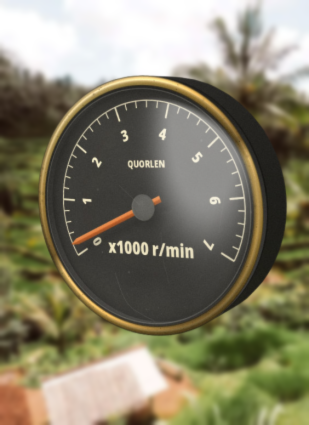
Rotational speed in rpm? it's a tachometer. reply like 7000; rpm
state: 200; rpm
